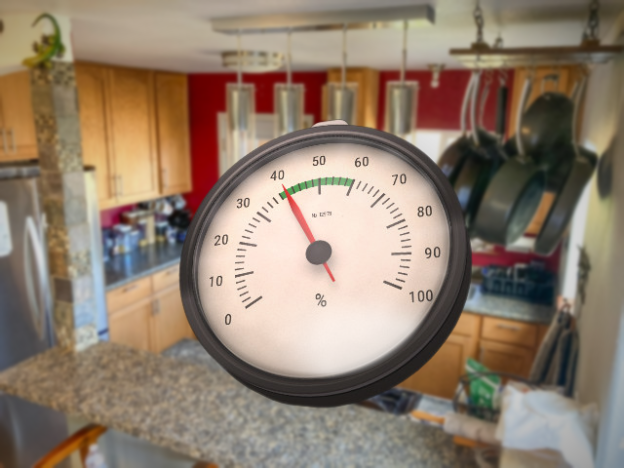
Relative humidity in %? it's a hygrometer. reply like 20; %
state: 40; %
